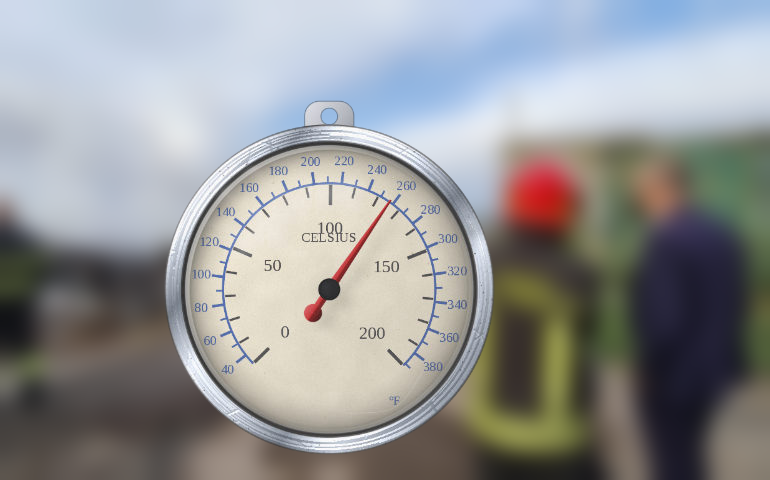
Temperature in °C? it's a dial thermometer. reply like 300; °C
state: 125; °C
